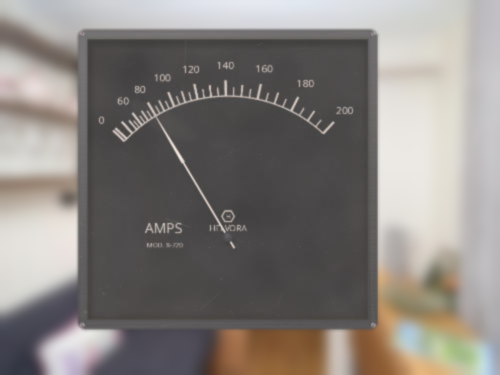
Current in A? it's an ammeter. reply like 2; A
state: 80; A
